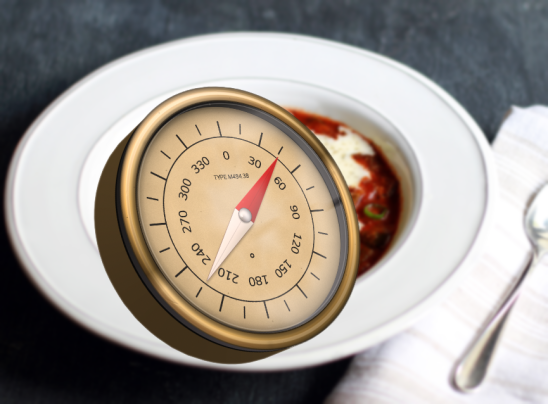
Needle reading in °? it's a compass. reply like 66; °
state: 45; °
